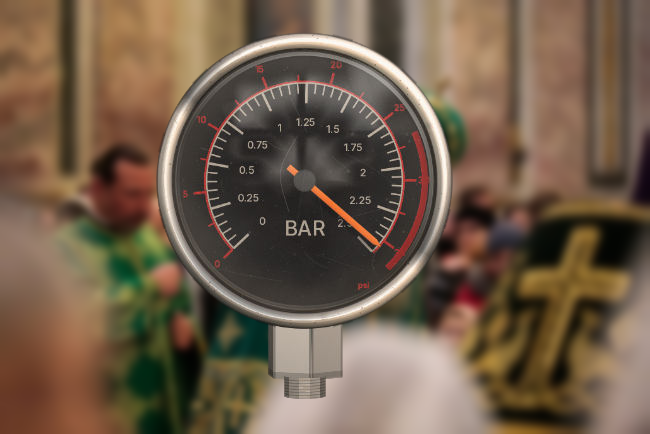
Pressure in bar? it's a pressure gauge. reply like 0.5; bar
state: 2.45; bar
